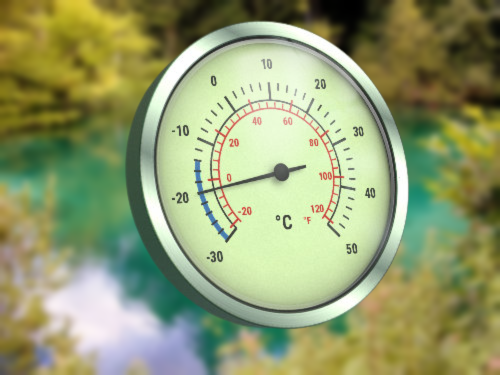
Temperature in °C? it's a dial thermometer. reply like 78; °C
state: -20; °C
